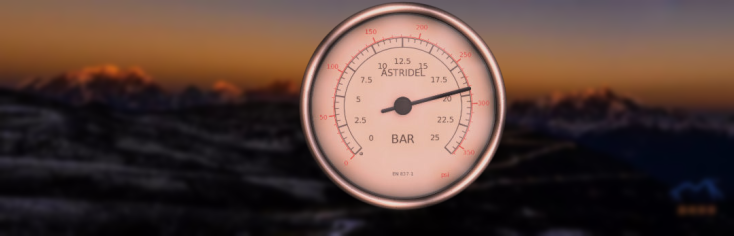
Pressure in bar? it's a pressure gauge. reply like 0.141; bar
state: 19.5; bar
